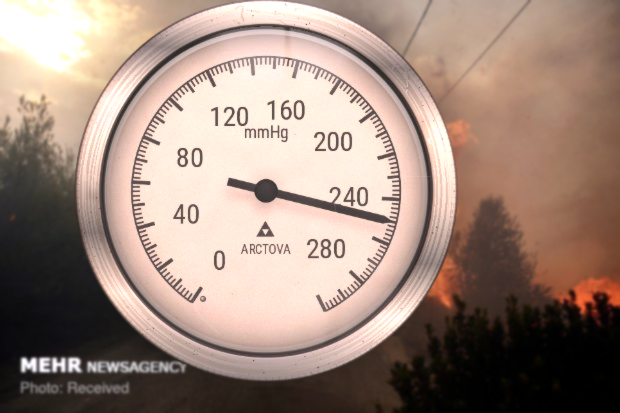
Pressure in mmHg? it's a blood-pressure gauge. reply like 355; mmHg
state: 250; mmHg
